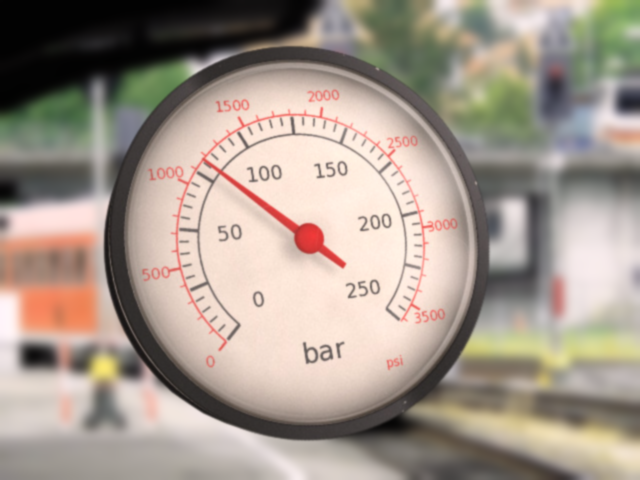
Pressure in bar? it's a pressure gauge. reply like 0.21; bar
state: 80; bar
